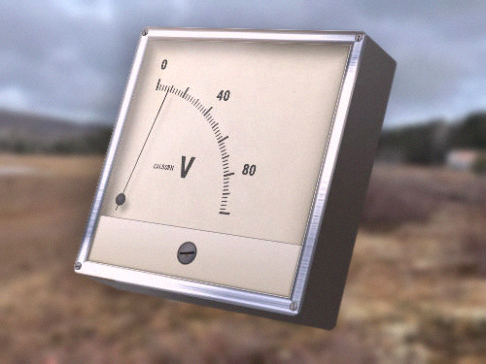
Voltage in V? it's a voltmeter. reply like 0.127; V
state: 10; V
